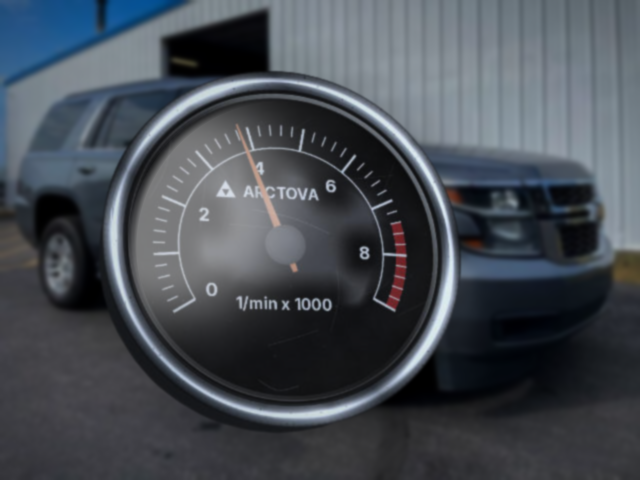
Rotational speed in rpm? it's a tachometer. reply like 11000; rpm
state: 3800; rpm
